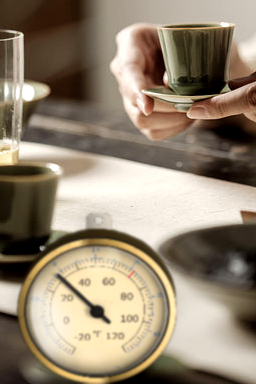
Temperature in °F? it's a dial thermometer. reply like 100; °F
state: 30; °F
